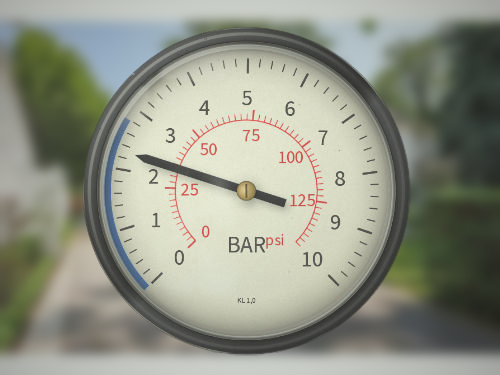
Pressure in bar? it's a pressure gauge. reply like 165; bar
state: 2.3; bar
